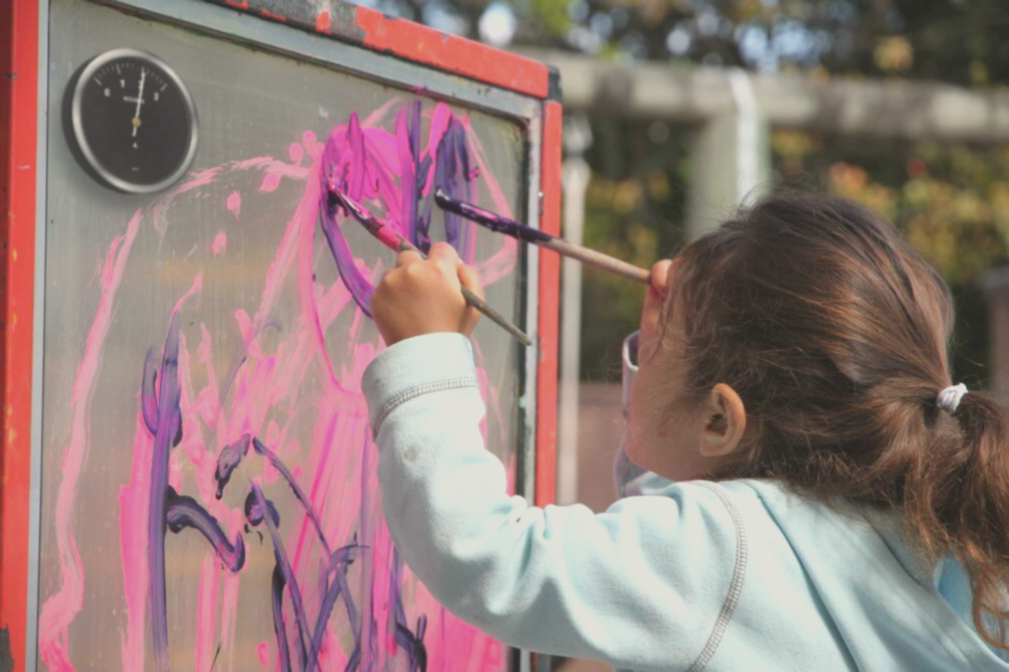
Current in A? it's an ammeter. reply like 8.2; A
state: 2; A
